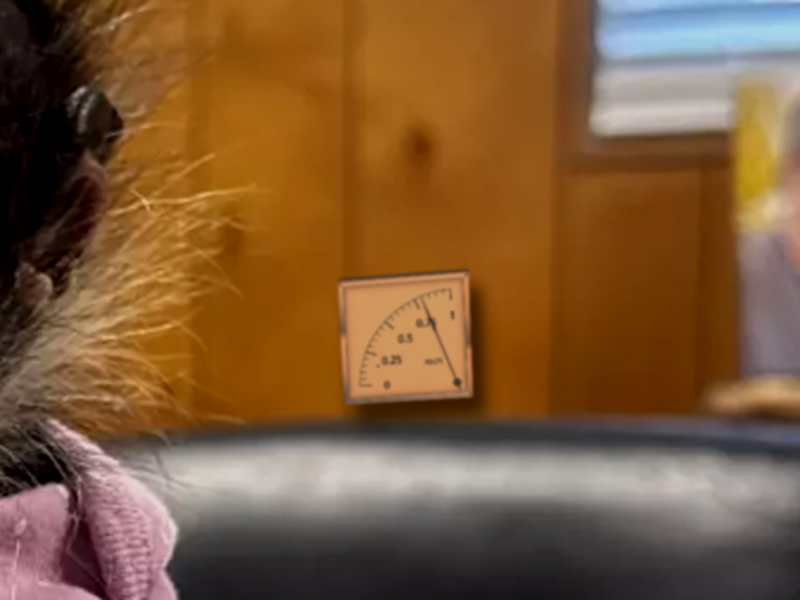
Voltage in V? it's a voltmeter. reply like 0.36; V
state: 0.8; V
